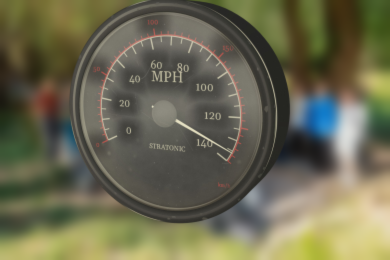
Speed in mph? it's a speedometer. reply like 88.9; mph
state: 135; mph
